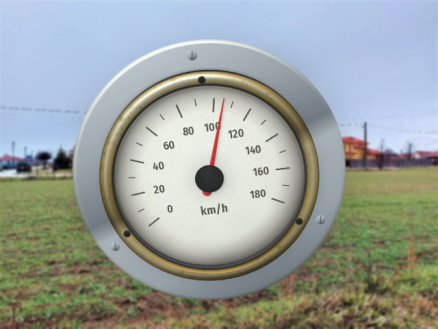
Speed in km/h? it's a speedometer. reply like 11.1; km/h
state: 105; km/h
